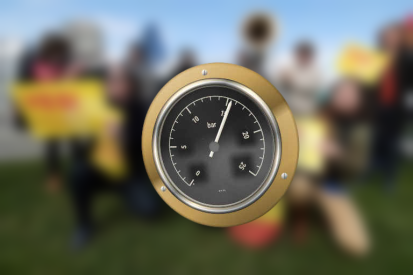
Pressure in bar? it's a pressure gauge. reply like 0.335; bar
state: 15.5; bar
